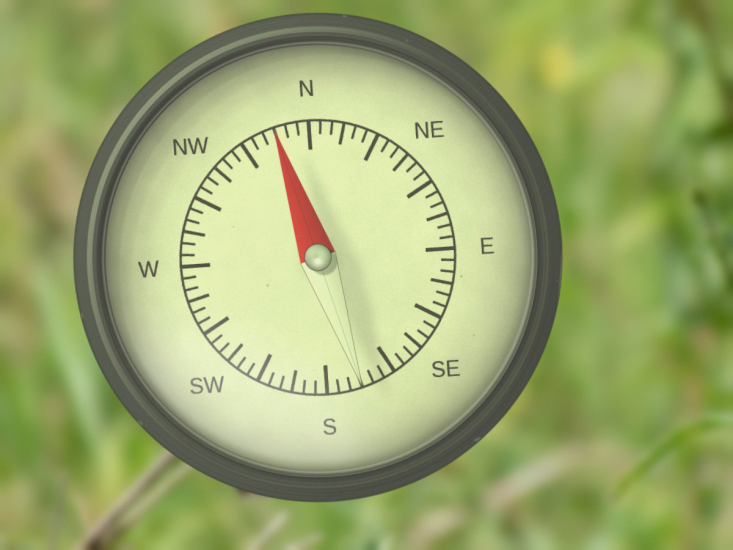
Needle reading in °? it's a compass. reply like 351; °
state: 345; °
